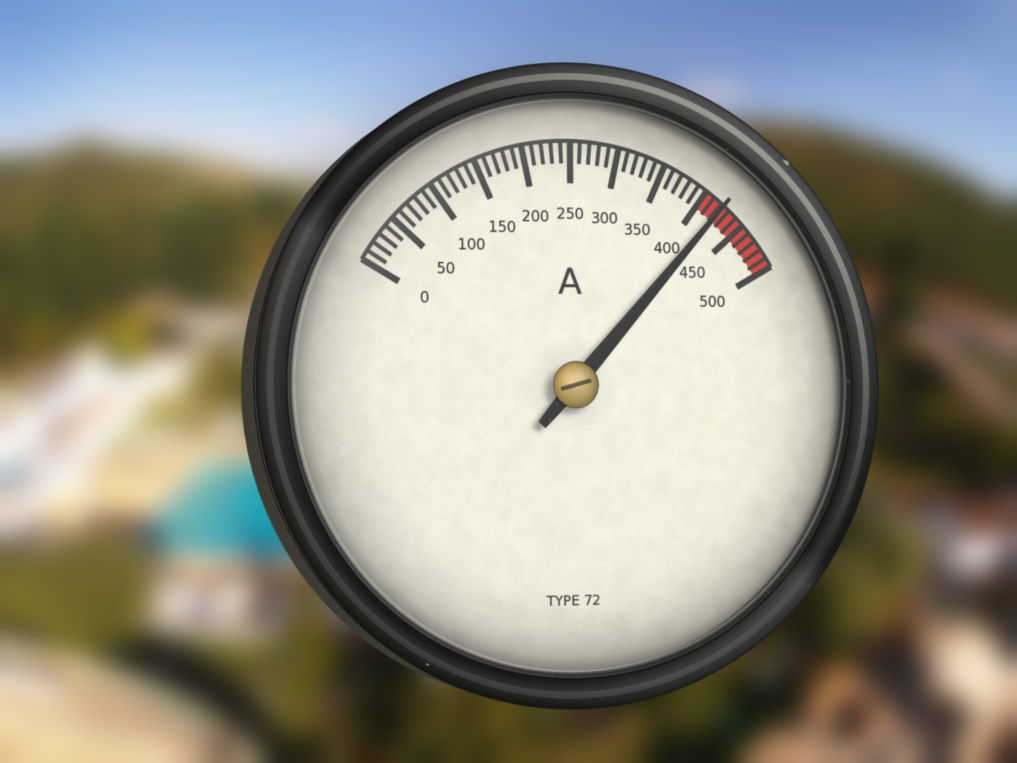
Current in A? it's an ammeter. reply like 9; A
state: 420; A
